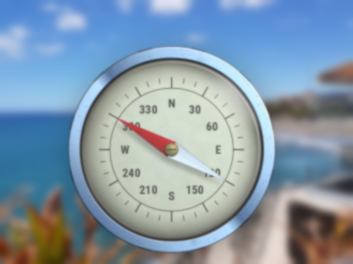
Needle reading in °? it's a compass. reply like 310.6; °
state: 300; °
